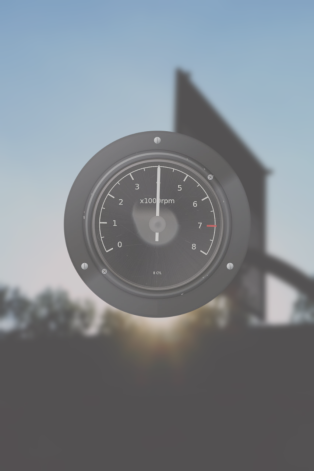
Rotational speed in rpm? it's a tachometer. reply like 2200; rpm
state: 4000; rpm
